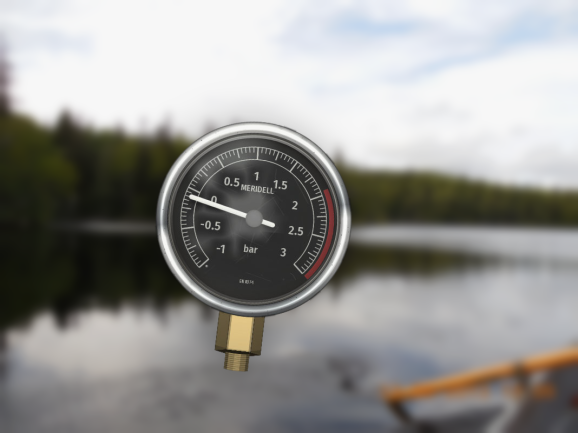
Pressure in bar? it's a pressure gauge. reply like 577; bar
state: -0.1; bar
